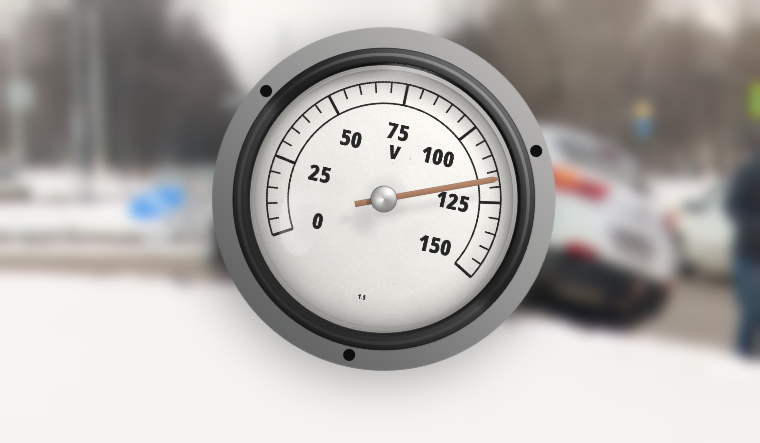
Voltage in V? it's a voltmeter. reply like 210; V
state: 117.5; V
